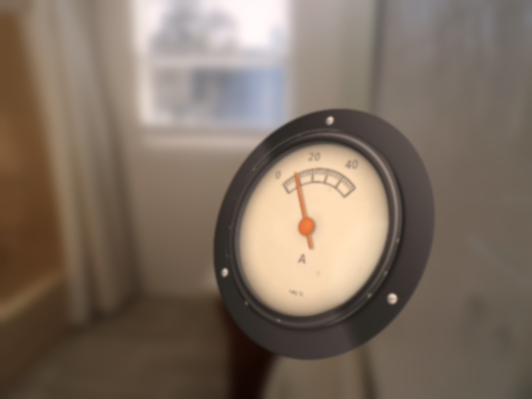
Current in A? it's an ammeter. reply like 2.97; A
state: 10; A
